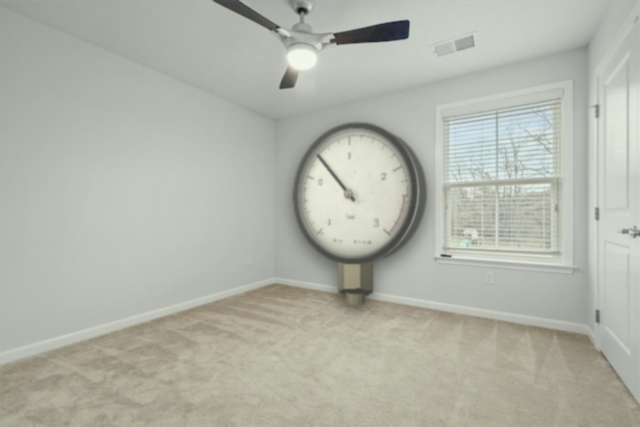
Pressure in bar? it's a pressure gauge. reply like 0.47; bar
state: 0.4; bar
